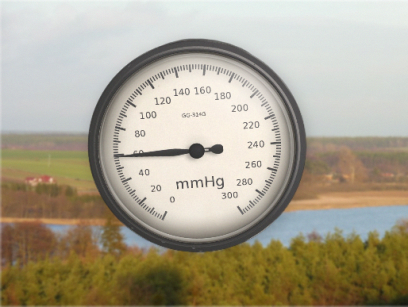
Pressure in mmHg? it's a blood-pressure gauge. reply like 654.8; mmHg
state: 60; mmHg
